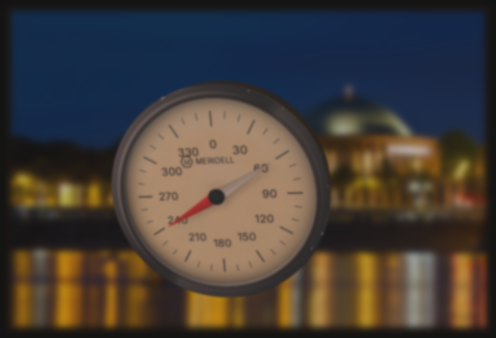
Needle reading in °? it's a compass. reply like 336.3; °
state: 240; °
